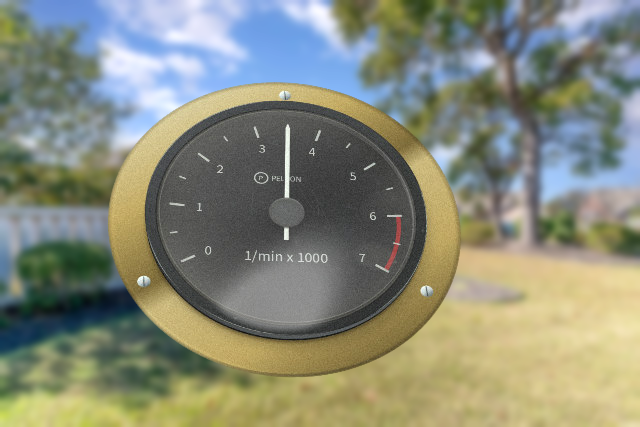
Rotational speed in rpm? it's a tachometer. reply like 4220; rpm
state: 3500; rpm
